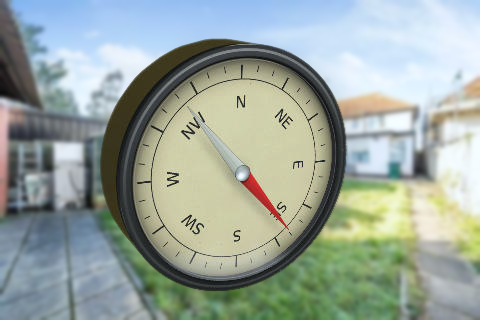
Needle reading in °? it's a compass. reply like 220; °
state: 140; °
